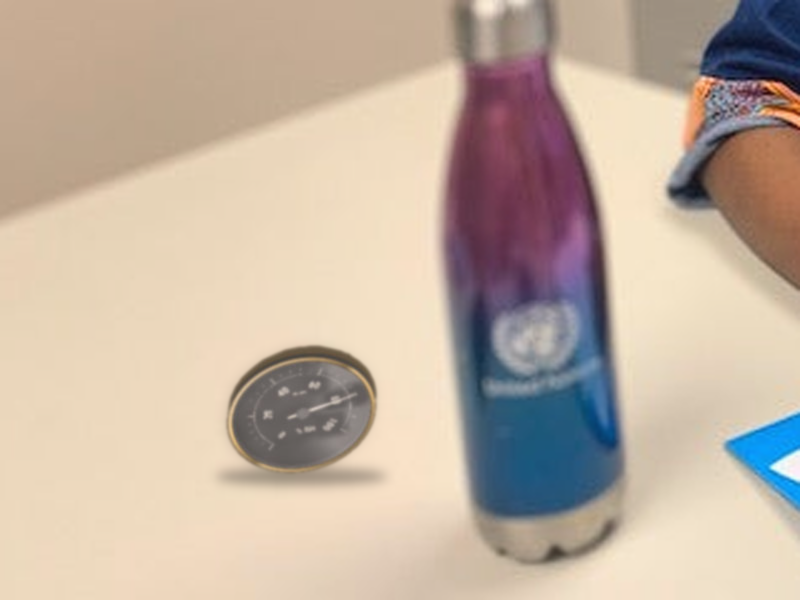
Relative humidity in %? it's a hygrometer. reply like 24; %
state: 80; %
